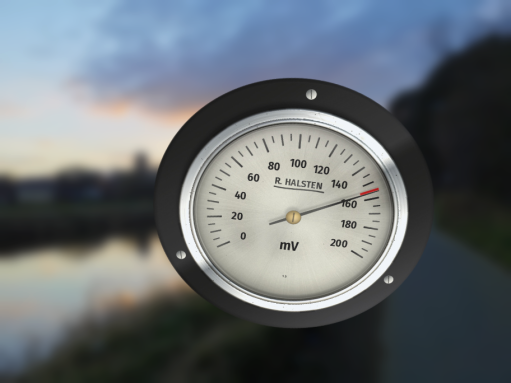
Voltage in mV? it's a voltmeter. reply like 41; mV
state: 155; mV
